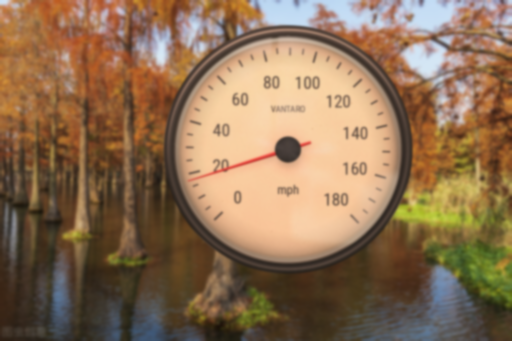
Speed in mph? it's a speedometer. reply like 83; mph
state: 17.5; mph
